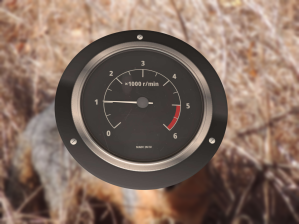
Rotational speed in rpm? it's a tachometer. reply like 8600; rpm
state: 1000; rpm
